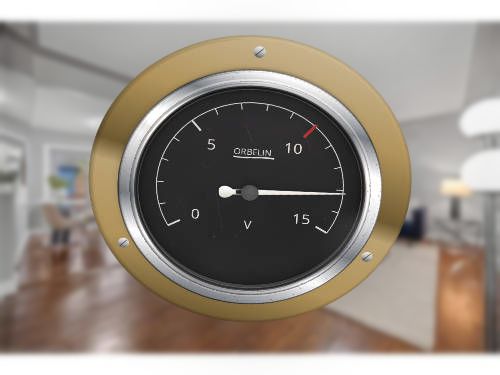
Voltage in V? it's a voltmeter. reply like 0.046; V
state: 13; V
